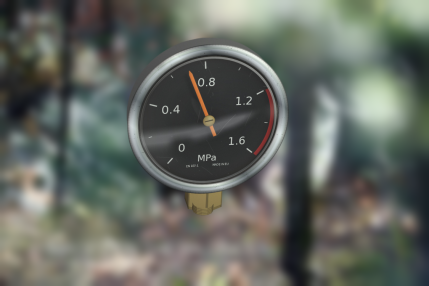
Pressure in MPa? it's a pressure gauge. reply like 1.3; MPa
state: 0.7; MPa
